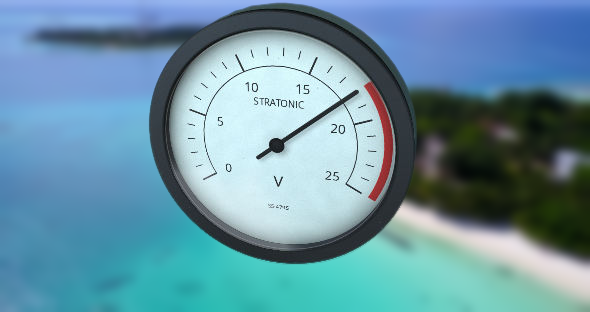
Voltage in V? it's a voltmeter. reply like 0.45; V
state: 18; V
